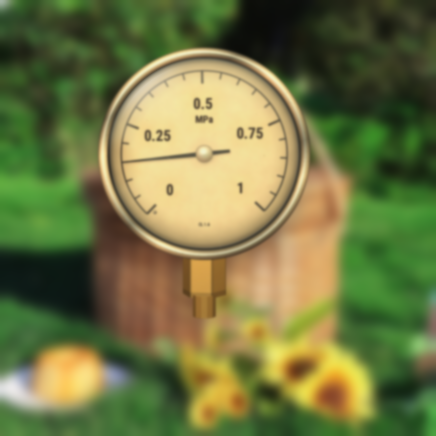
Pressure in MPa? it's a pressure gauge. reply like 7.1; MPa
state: 0.15; MPa
